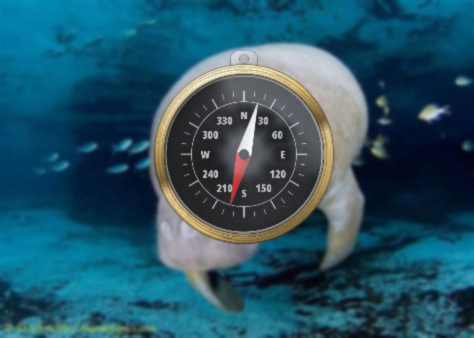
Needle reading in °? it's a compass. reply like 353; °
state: 195; °
